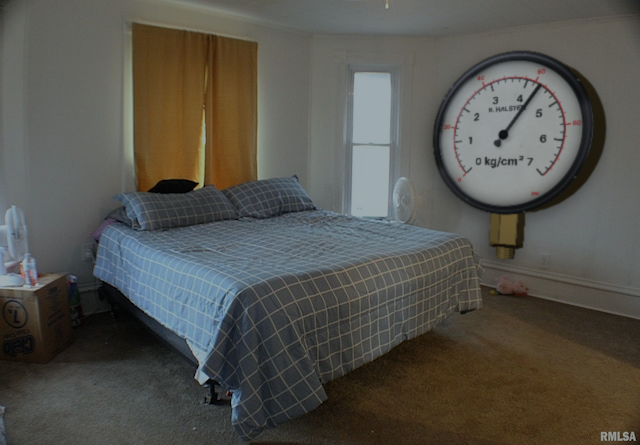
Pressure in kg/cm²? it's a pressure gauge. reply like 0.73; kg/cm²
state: 4.4; kg/cm²
